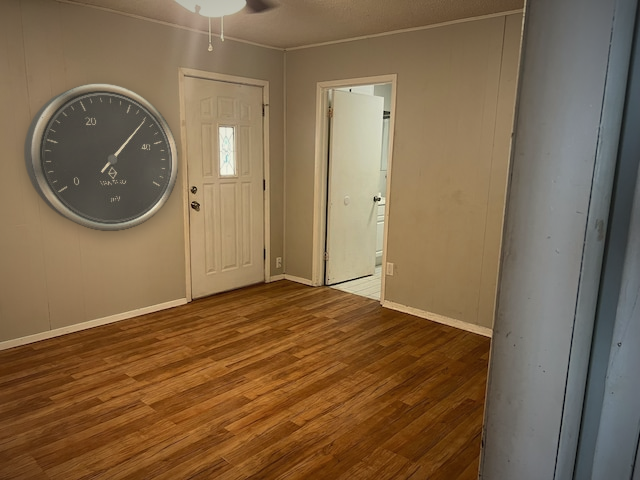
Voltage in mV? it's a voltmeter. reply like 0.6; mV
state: 34; mV
